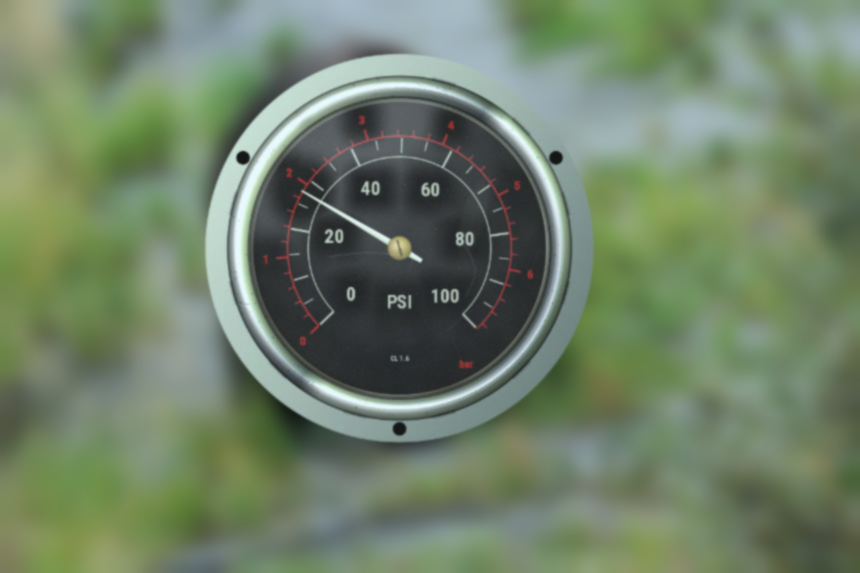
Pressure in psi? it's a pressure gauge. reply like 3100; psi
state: 27.5; psi
